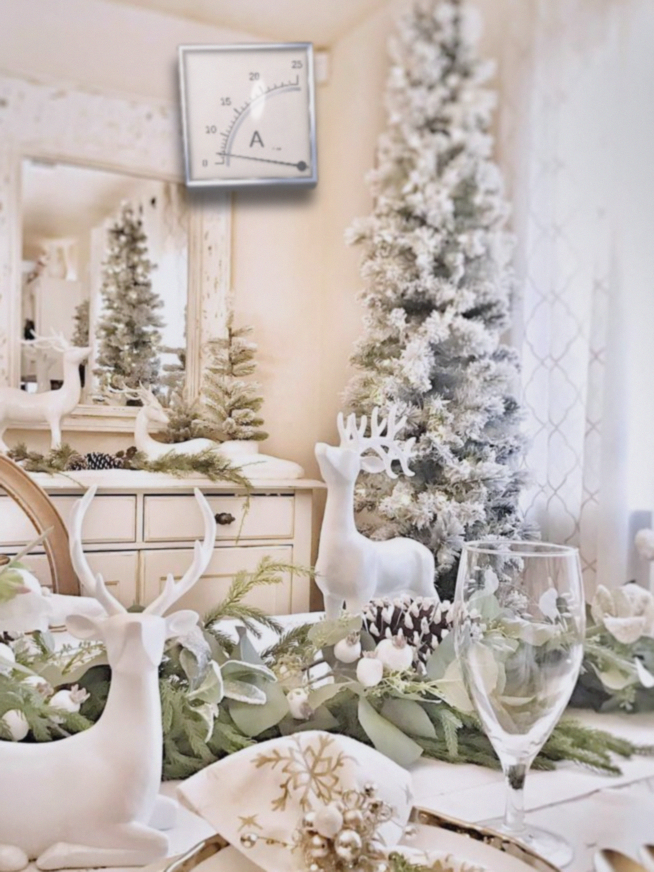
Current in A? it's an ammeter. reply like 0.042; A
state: 5; A
